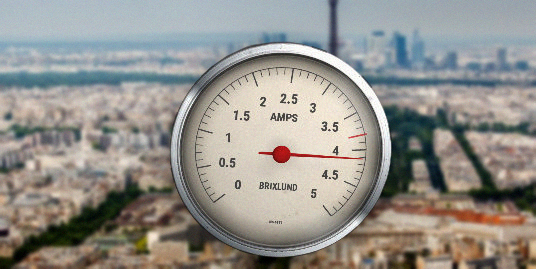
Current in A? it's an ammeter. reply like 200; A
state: 4.1; A
